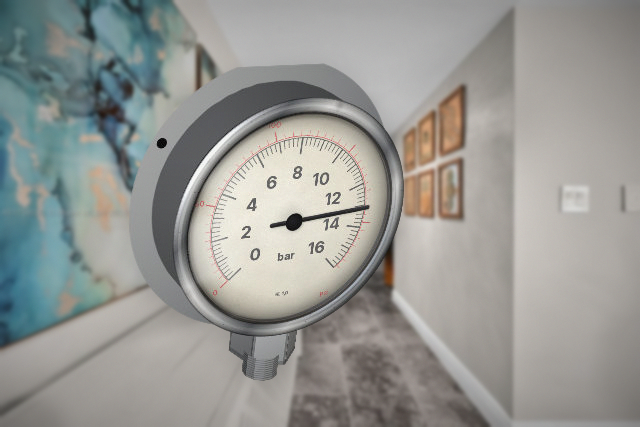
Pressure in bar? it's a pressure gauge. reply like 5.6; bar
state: 13; bar
